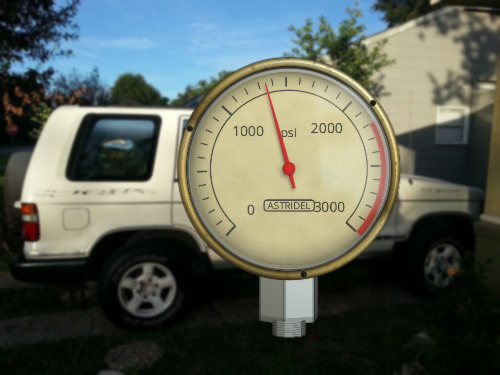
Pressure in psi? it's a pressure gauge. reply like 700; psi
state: 1350; psi
